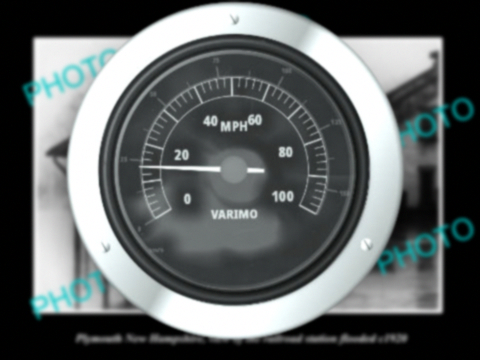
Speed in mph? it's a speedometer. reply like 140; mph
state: 14; mph
